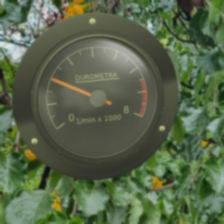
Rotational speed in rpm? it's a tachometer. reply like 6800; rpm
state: 2000; rpm
